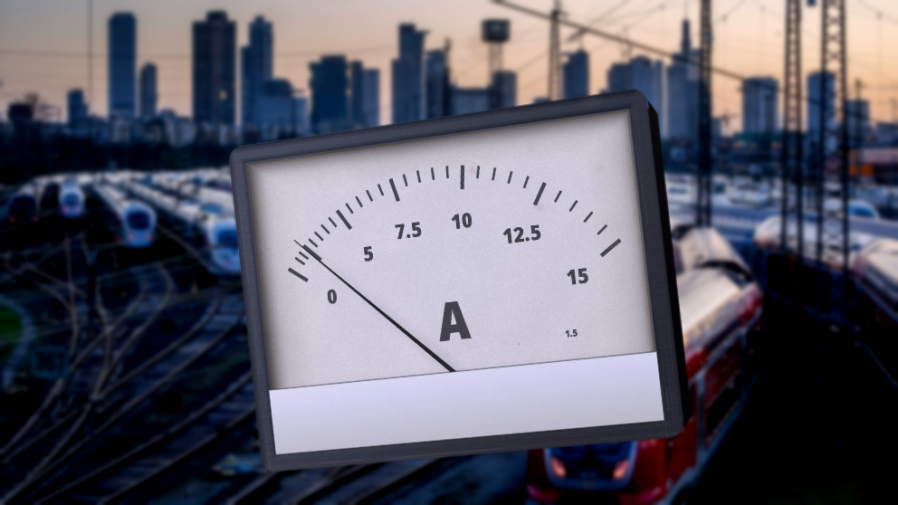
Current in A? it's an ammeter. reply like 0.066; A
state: 2.5; A
